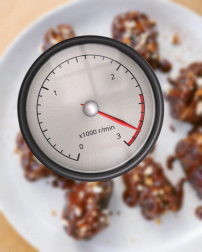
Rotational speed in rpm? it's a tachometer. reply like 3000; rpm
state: 2800; rpm
